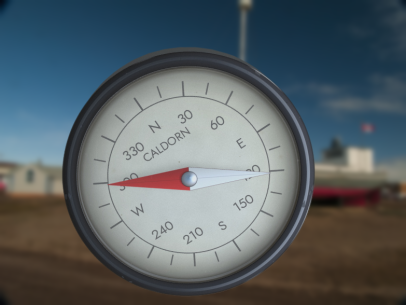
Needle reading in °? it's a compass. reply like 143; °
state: 300; °
